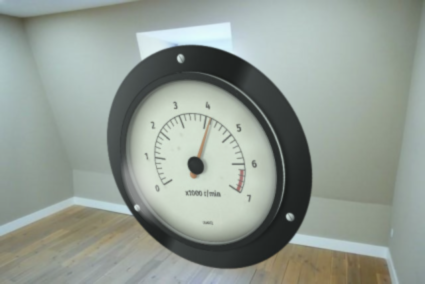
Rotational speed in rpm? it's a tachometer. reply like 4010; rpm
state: 4200; rpm
